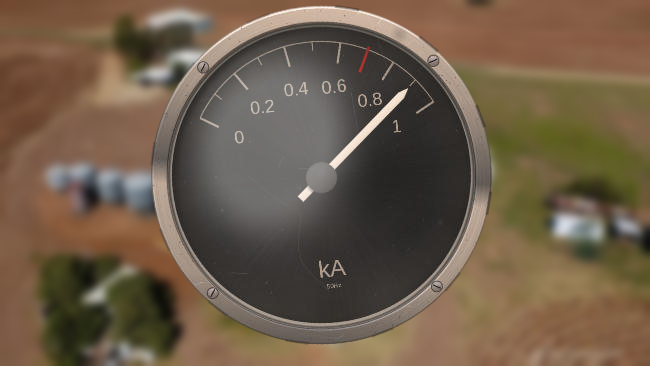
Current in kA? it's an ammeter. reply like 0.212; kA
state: 0.9; kA
